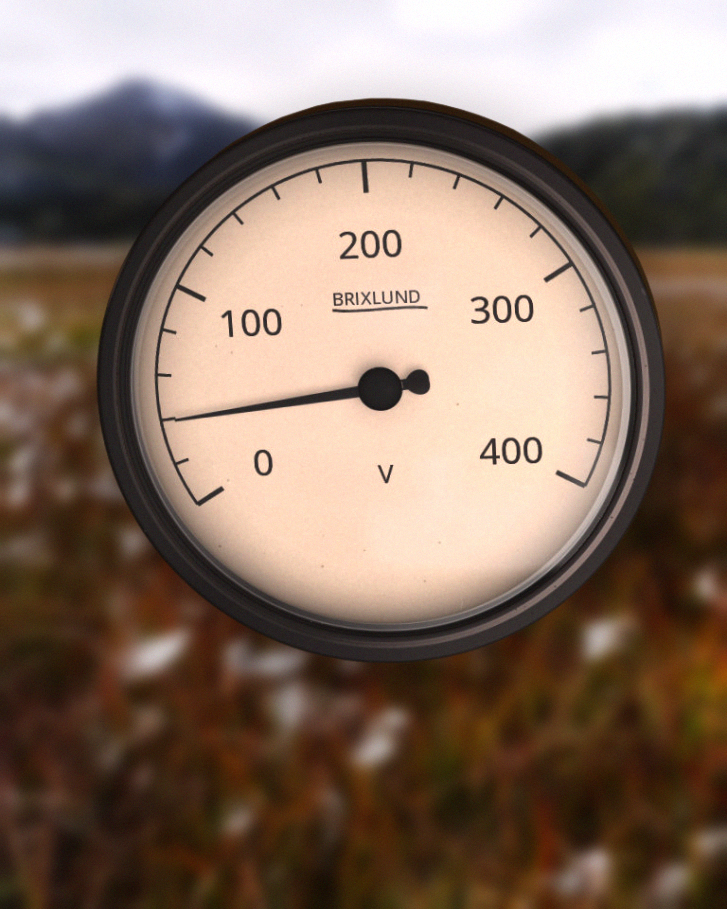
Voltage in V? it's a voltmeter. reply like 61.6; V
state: 40; V
